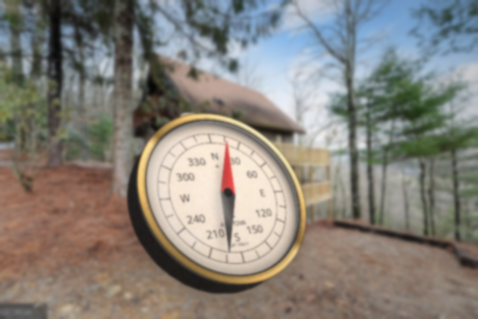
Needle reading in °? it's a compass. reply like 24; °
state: 15; °
